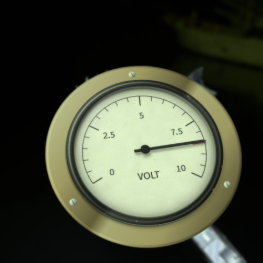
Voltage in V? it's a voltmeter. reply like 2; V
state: 8.5; V
